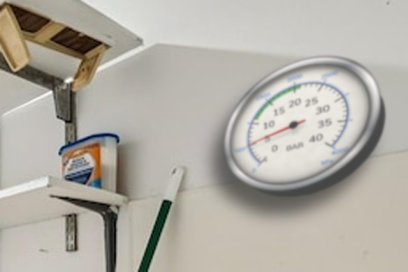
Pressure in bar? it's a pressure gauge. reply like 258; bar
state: 5; bar
